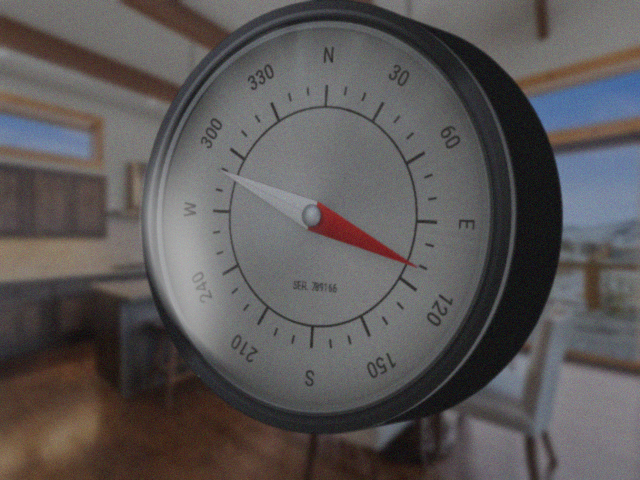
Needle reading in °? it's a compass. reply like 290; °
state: 110; °
